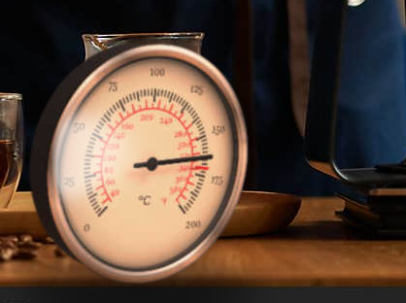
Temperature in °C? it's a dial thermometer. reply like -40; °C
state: 162.5; °C
